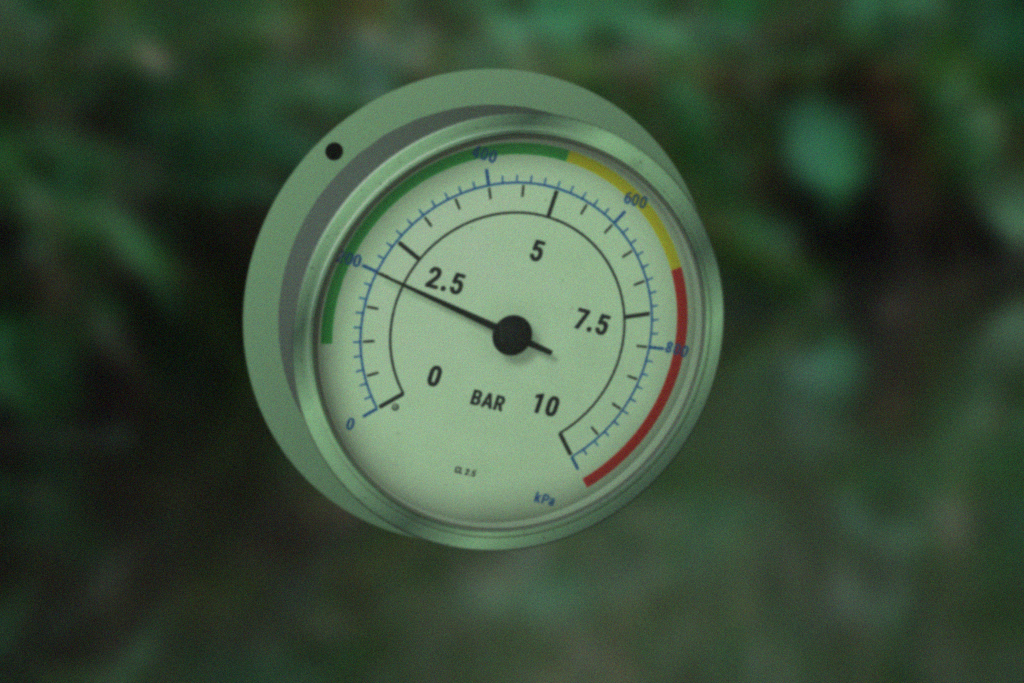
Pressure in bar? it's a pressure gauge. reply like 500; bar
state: 2; bar
